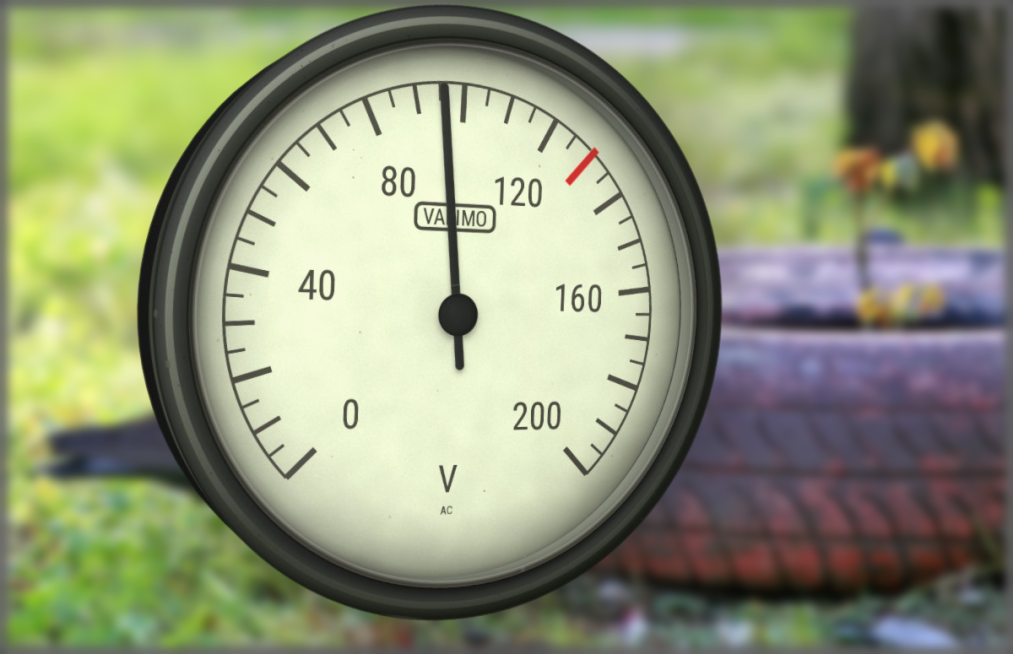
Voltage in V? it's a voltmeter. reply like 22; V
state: 95; V
